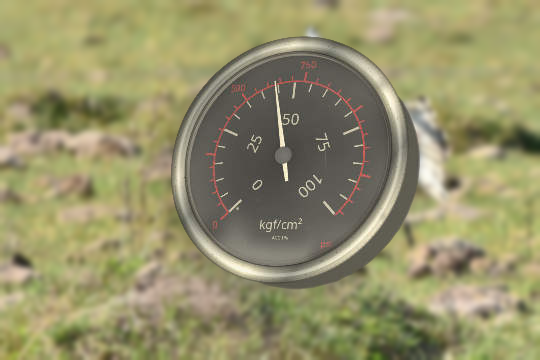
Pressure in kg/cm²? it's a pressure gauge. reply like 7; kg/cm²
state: 45; kg/cm²
